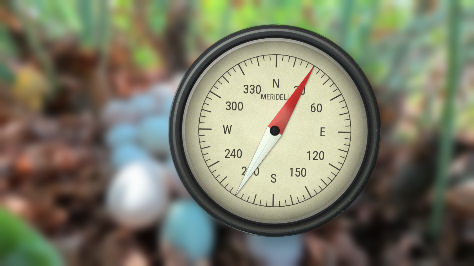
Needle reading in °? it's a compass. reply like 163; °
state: 30; °
